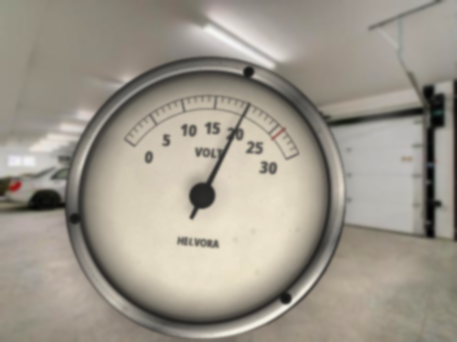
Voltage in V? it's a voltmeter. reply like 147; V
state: 20; V
